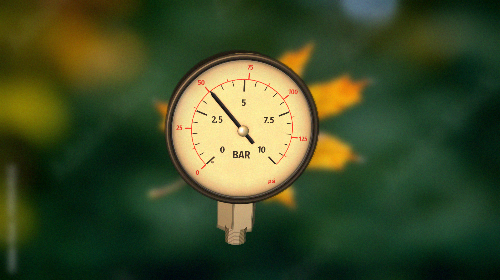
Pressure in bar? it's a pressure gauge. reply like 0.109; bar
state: 3.5; bar
